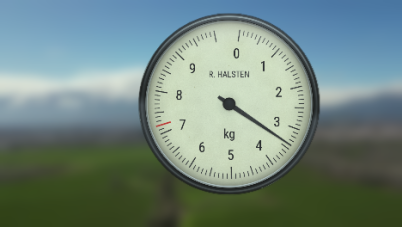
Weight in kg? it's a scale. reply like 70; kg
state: 3.4; kg
